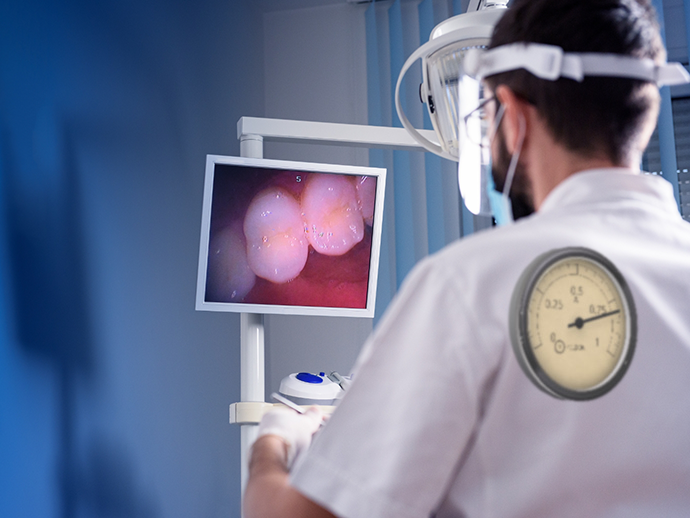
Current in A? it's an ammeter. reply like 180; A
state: 0.8; A
